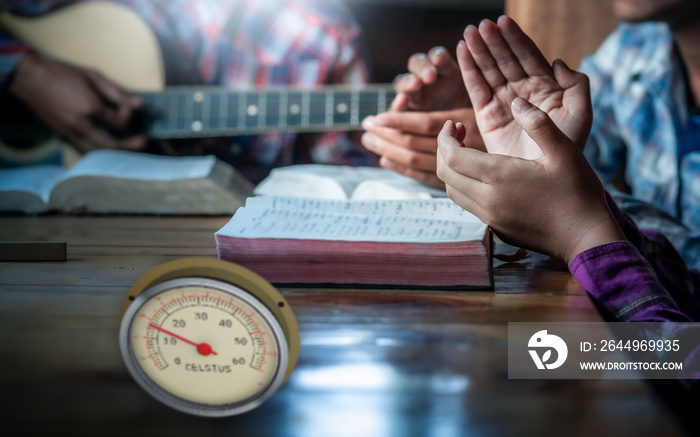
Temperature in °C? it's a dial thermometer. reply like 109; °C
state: 15; °C
